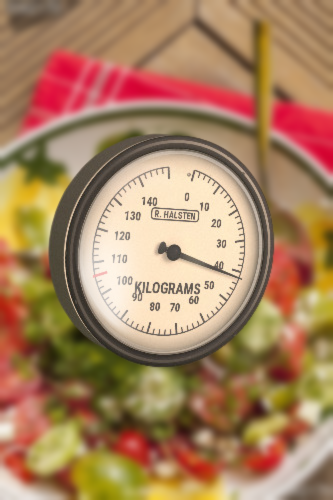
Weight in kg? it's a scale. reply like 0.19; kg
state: 42; kg
